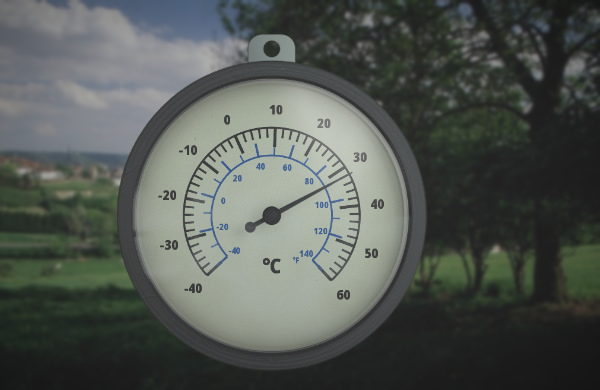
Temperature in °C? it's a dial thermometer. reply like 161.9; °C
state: 32; °C
